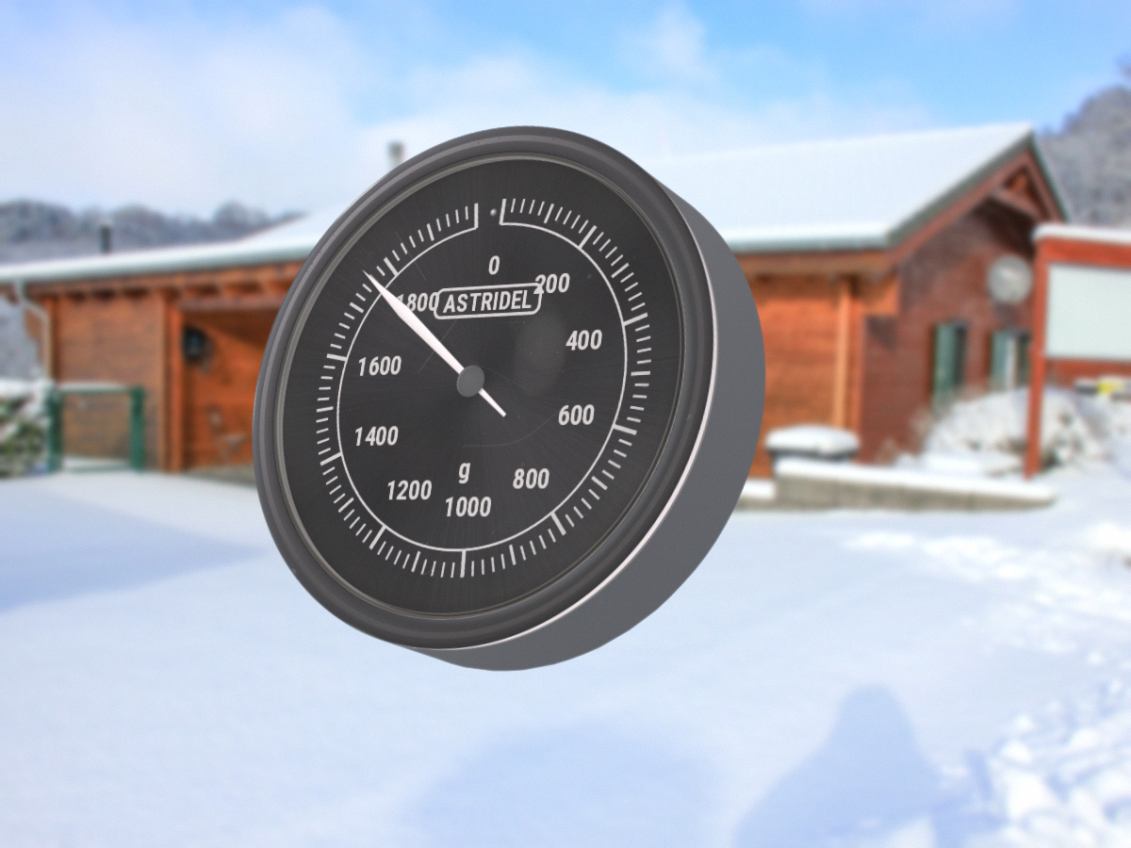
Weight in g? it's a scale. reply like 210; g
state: 1760; g
